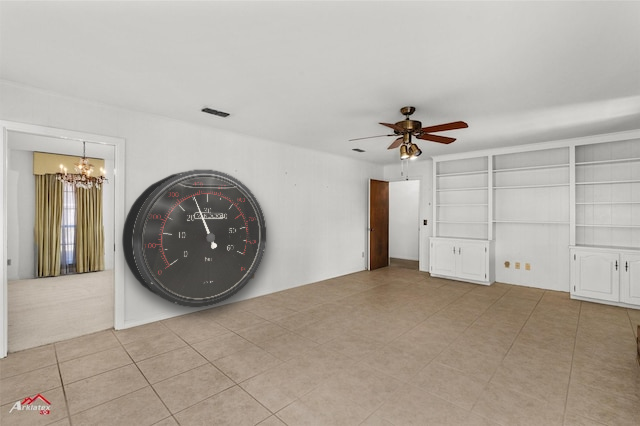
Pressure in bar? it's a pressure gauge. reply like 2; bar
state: 25; bar
